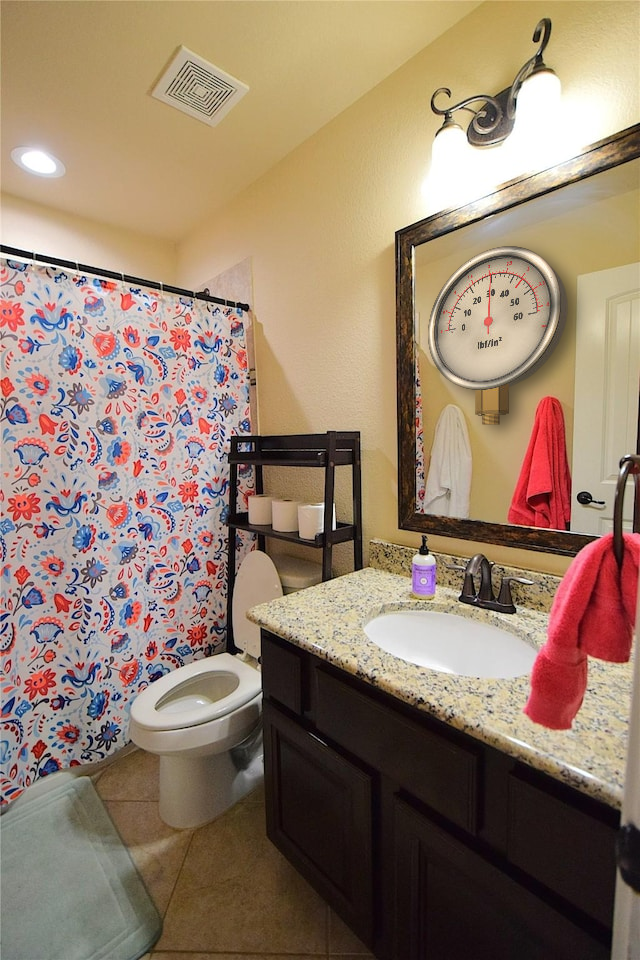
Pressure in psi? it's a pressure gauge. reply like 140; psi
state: 30; psi
